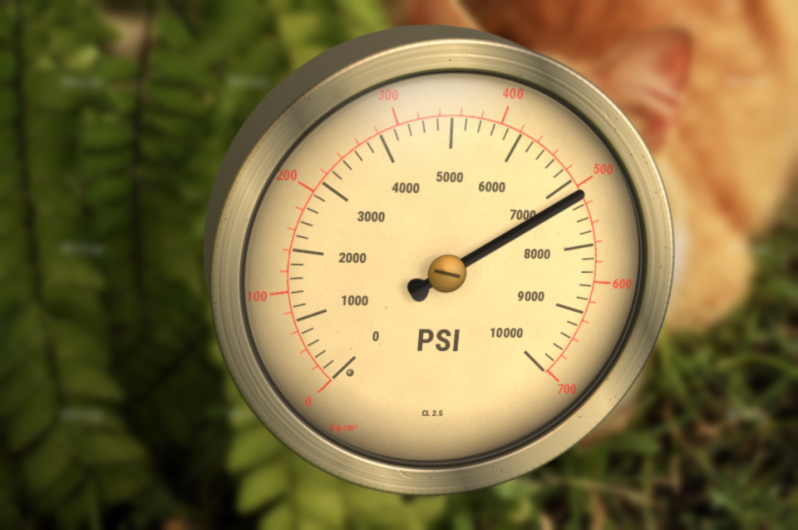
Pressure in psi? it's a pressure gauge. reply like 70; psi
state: 7200; psi
